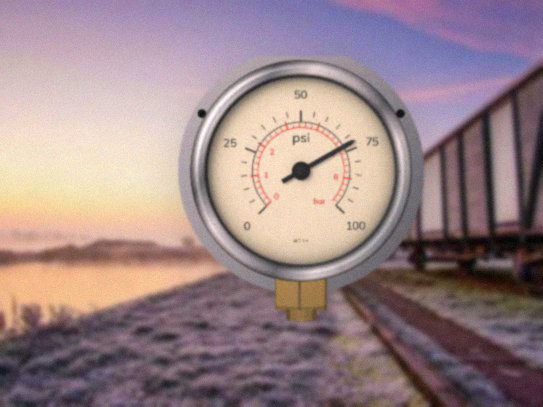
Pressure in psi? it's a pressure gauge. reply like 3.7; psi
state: 72.5; psi
